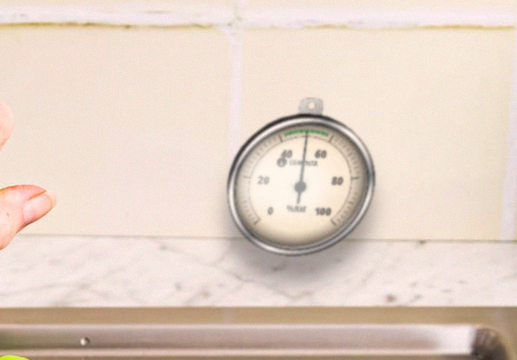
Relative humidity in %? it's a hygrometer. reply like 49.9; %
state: 50; %
